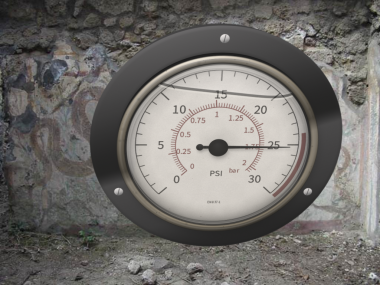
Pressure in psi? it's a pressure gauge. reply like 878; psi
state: 25; psi
